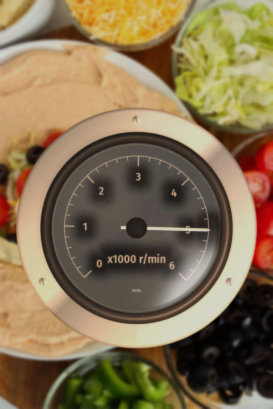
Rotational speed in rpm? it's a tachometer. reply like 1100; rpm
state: 5000; rpm
